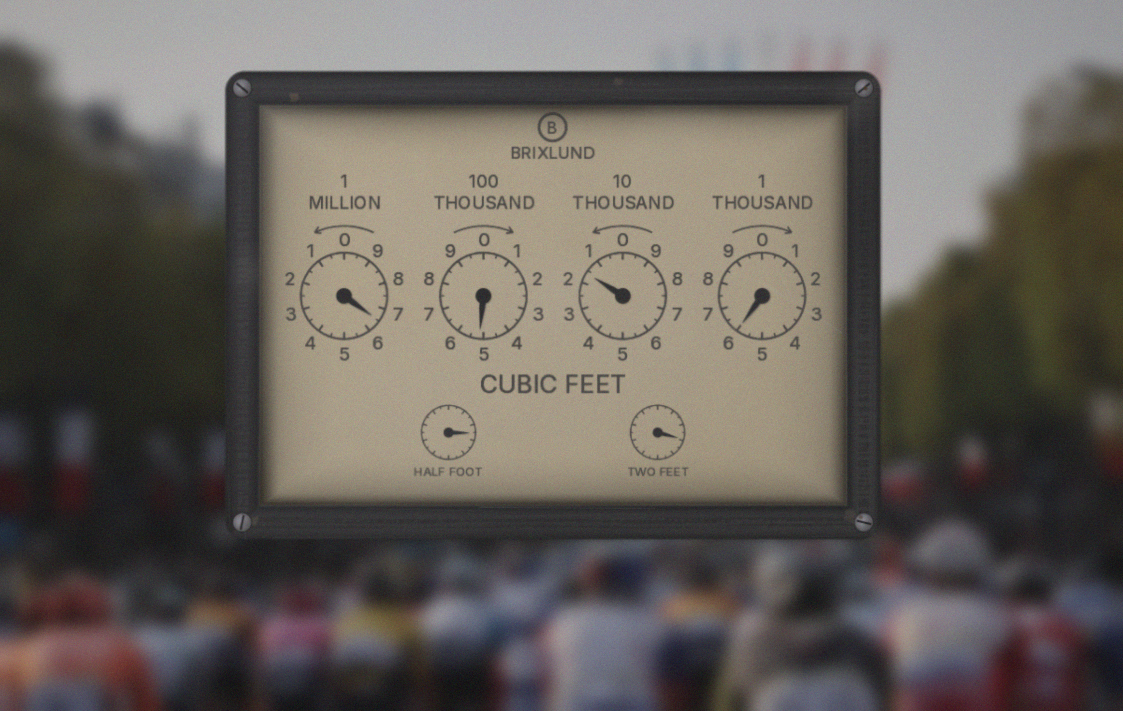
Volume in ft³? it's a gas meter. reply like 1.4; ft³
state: 651600; ft³
